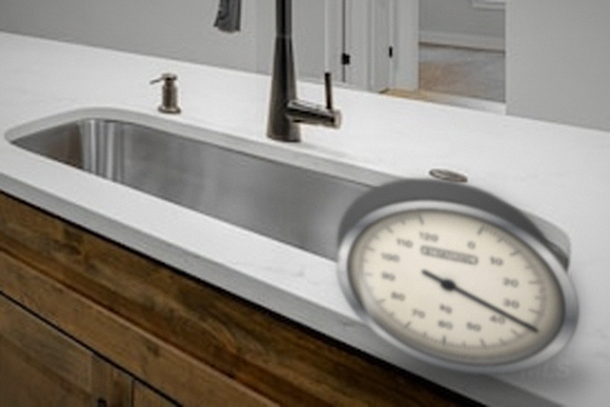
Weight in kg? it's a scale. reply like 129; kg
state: 35; kg
